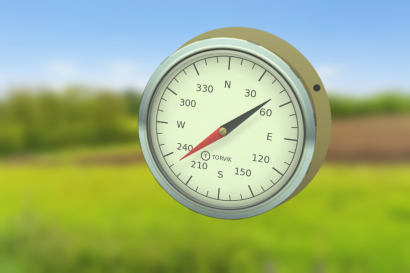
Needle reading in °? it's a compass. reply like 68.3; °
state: 230; °
